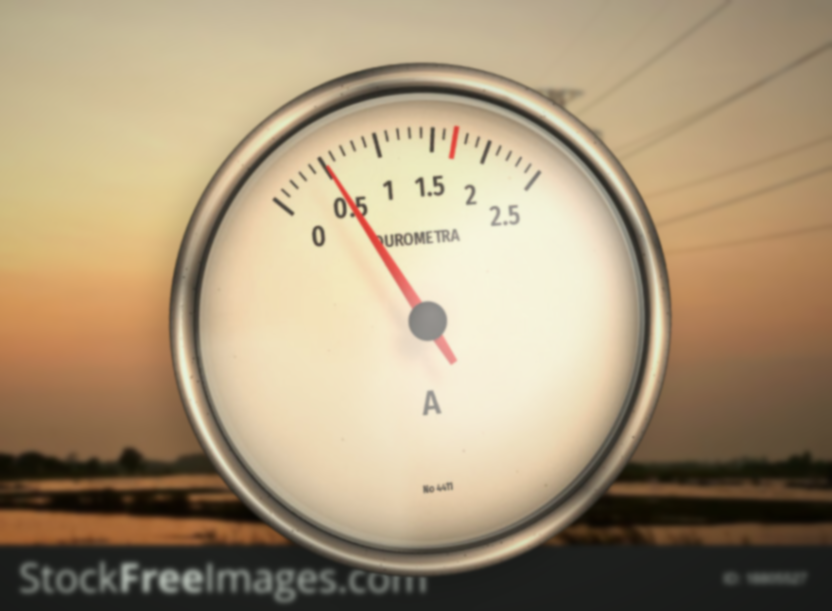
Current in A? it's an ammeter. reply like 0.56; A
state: 0.5; A
